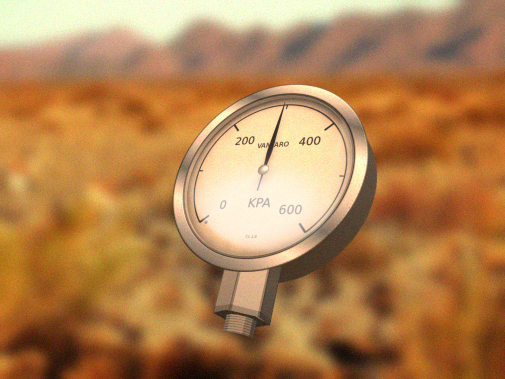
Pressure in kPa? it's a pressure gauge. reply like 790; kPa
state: 300; kPa
